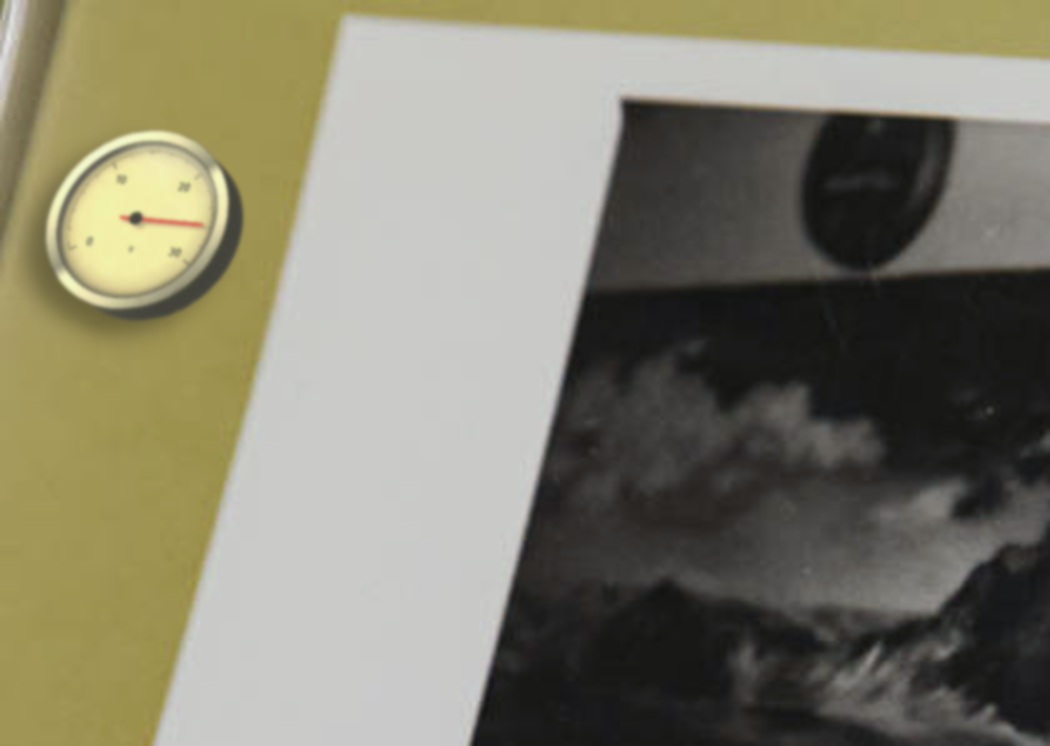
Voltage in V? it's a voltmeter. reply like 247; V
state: 26; V
